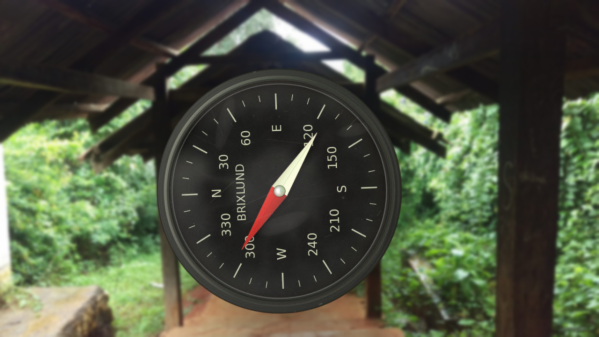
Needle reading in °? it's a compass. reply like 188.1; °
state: 305; °
